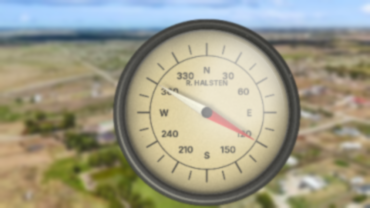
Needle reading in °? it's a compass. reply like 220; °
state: 120; °
